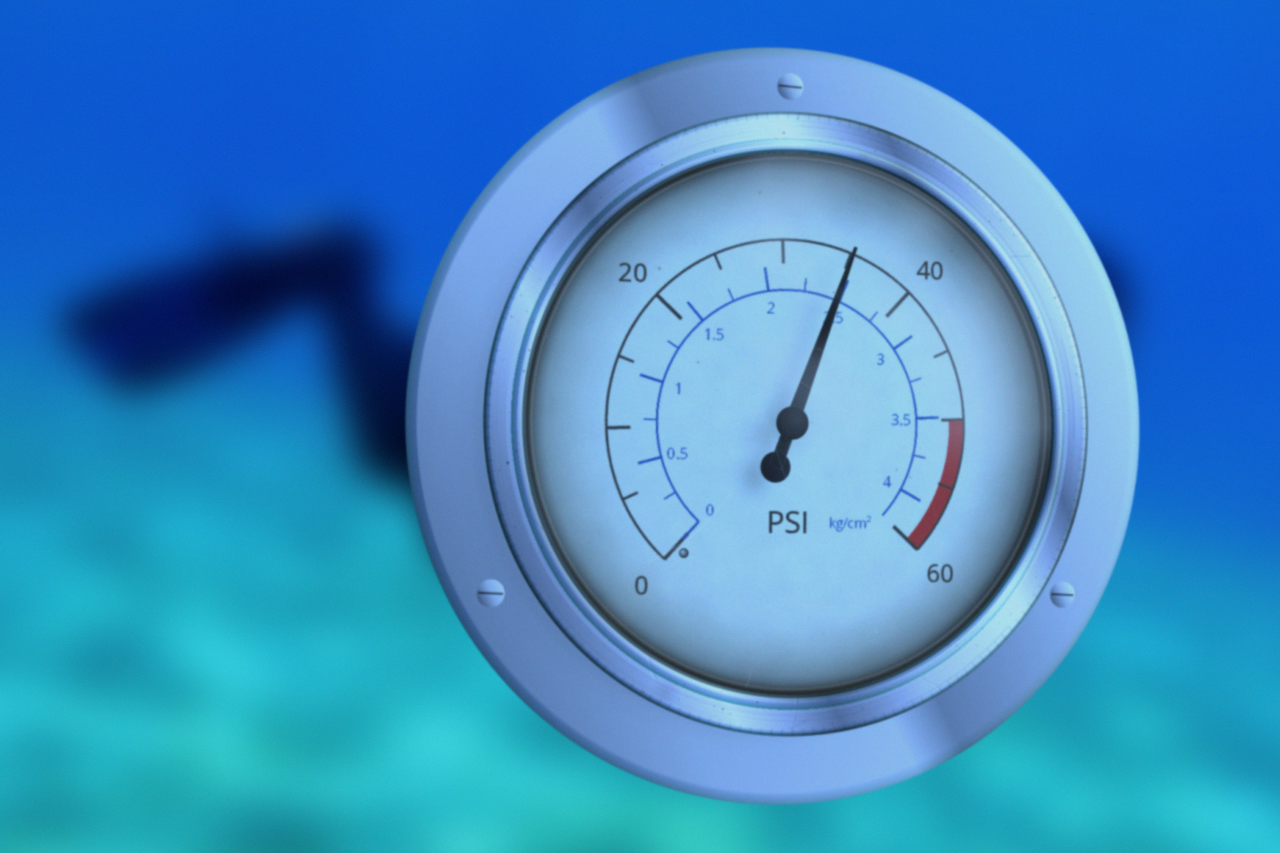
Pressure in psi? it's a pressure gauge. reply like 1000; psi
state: 35; psi
